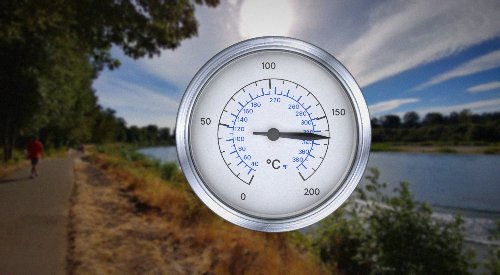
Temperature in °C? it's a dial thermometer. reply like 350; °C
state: 165; °C
